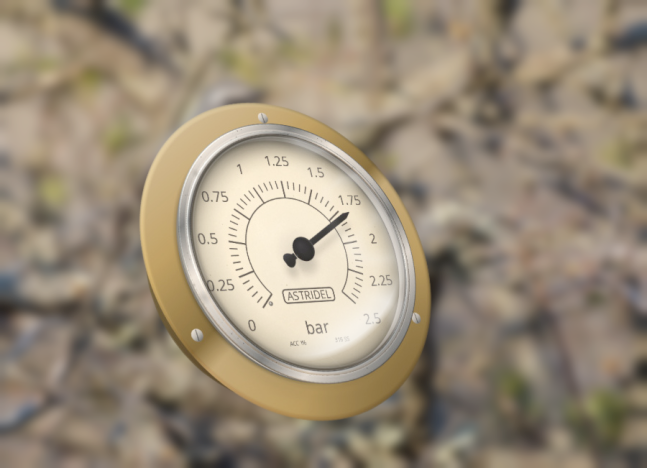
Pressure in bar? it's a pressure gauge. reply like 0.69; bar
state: 1.8; bar
